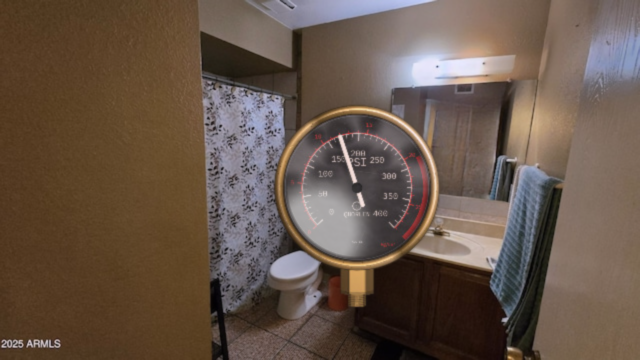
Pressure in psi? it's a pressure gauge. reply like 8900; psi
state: 170; psi
